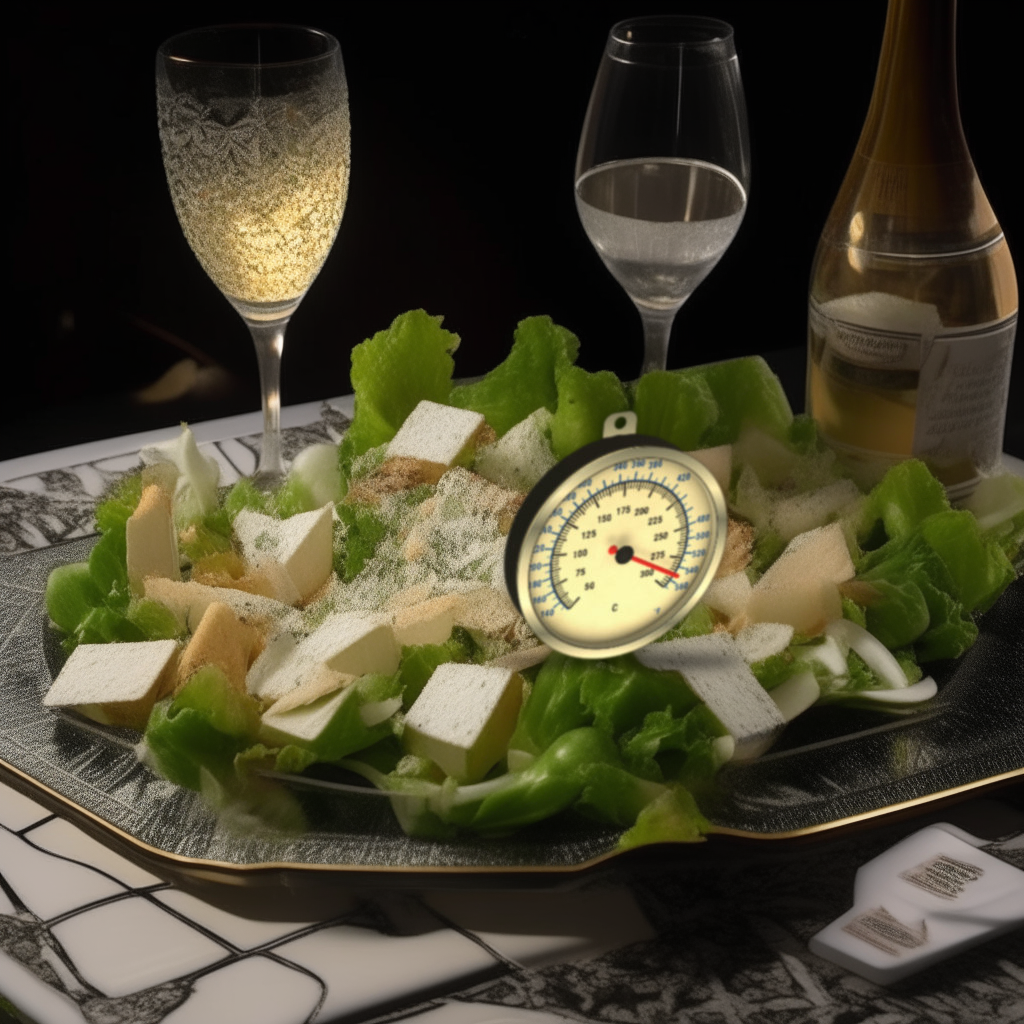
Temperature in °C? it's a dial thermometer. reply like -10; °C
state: 287.5; °C
